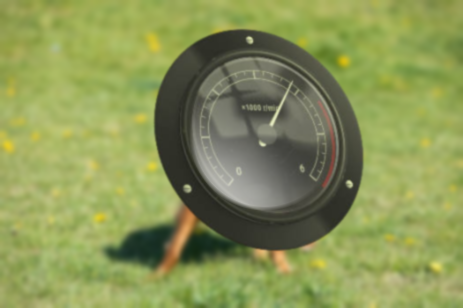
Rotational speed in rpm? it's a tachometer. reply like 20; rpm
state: 3800; rpm
